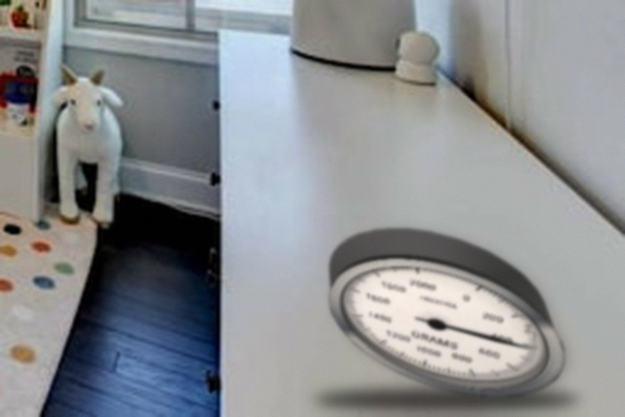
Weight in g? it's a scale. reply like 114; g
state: 400; g
